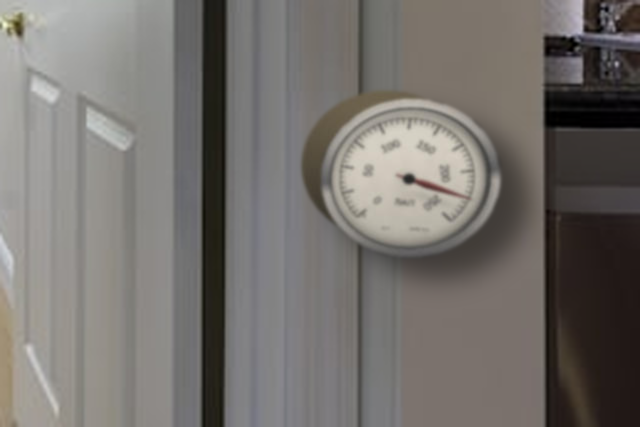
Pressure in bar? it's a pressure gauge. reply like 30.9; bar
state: 225; bar
